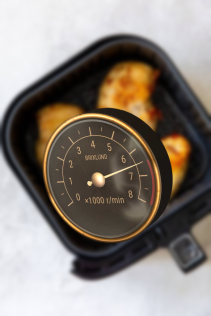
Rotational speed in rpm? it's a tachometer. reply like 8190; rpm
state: 6500; rpm
